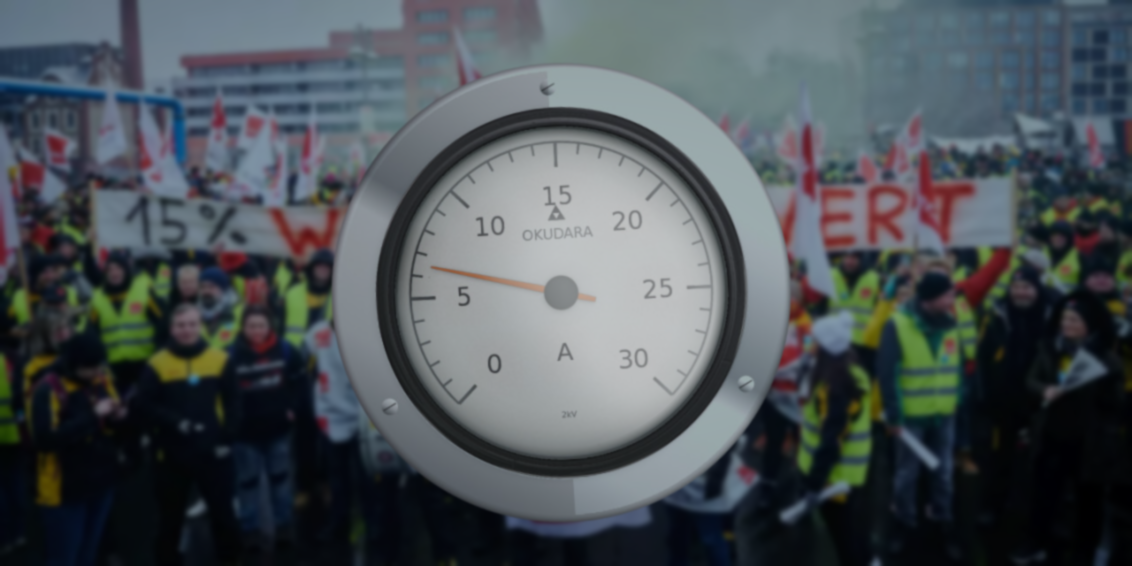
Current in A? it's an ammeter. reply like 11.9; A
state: 6.5; A
